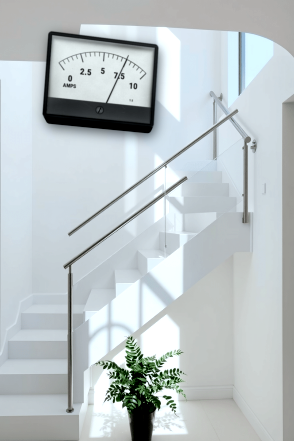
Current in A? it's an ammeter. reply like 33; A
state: 7.5; A
